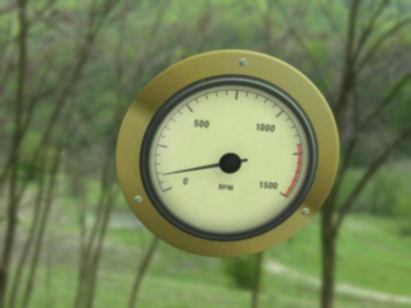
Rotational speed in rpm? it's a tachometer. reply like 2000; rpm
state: 100; rpm
